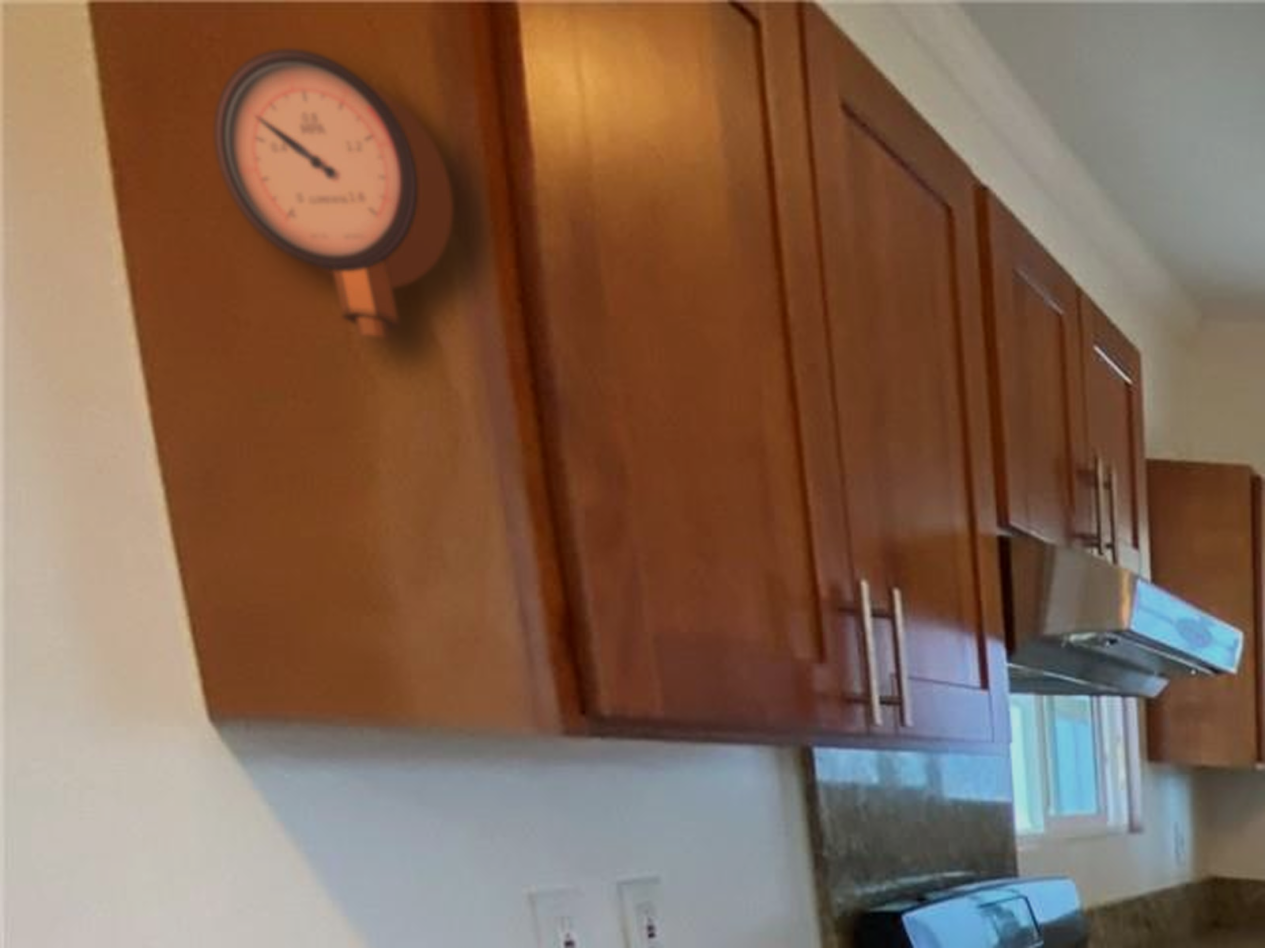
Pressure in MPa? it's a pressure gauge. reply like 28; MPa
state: 0.5; MPa
